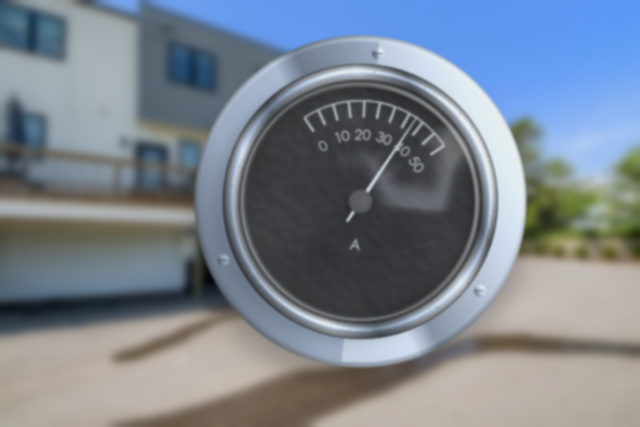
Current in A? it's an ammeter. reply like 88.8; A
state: 37.5; A
